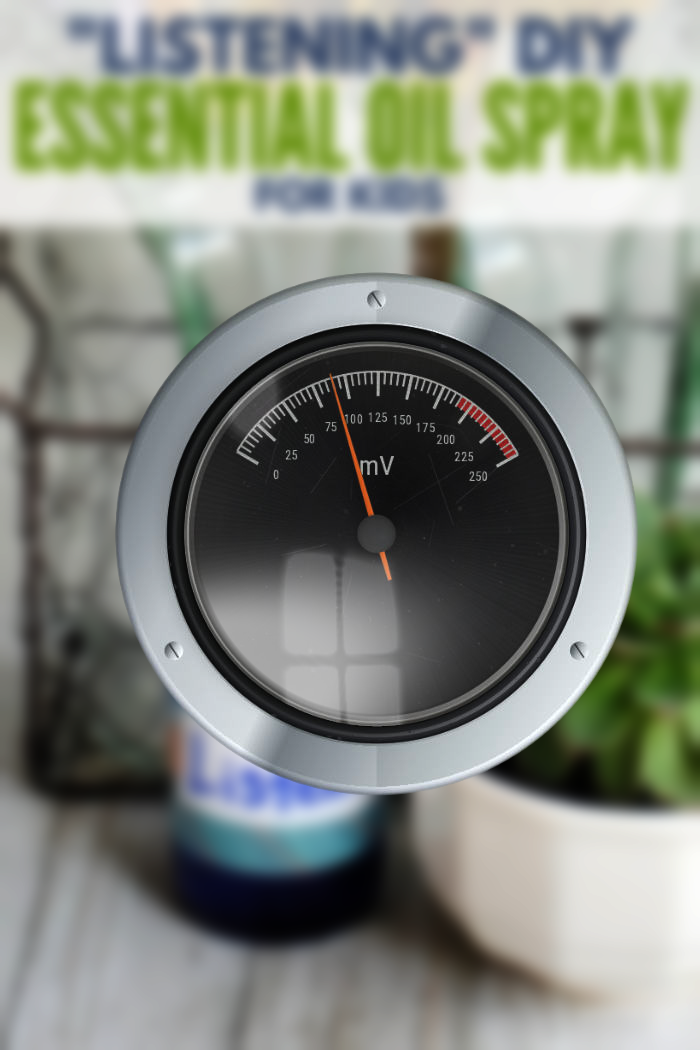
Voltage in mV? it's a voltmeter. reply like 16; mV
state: 90; mV
